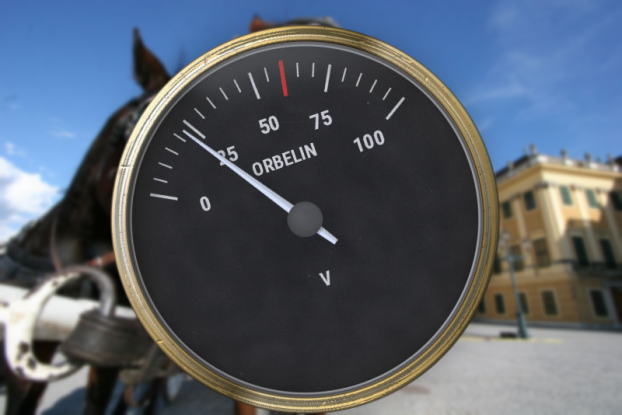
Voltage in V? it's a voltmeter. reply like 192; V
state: 22.5; V
